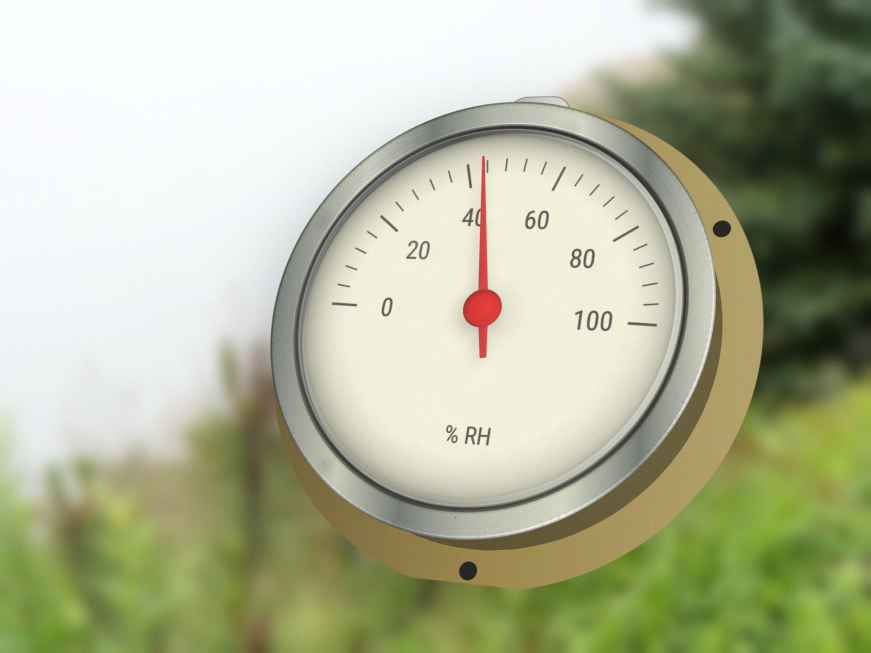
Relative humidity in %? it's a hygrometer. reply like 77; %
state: 44; %
